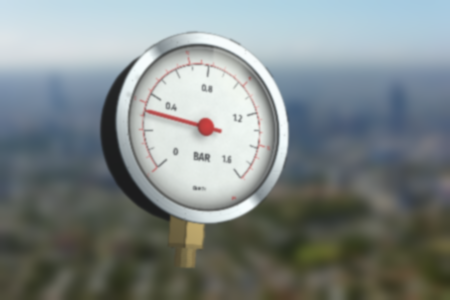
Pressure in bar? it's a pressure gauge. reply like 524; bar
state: 0.3; bar
